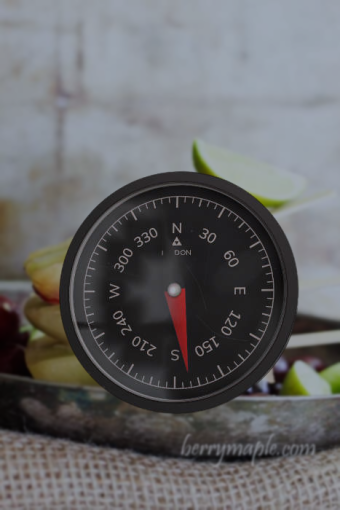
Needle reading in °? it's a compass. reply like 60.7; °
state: 170; °
